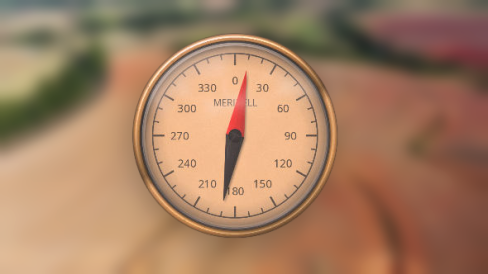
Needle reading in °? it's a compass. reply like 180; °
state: 10; °
